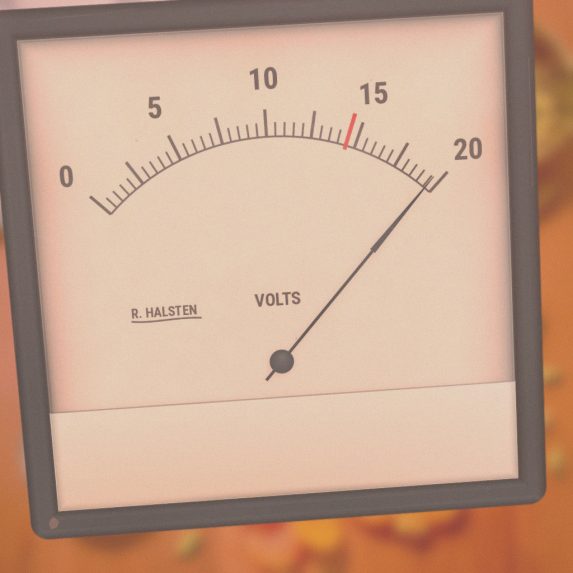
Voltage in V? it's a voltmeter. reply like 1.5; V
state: 19.5; V
